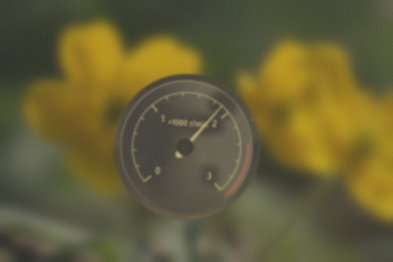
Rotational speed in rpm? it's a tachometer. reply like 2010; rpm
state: 1900; rpm
